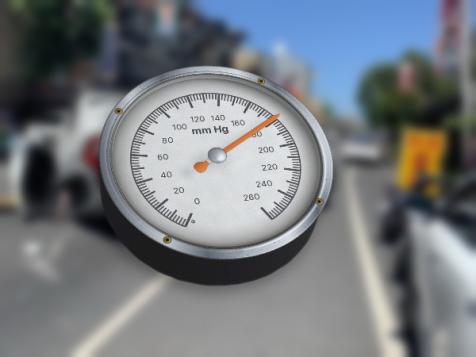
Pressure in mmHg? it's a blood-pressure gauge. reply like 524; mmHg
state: 180; mmHg
